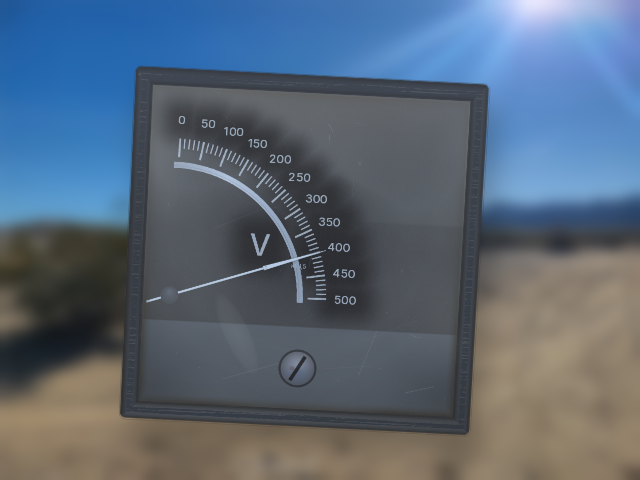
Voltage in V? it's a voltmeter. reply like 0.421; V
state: 400; V
